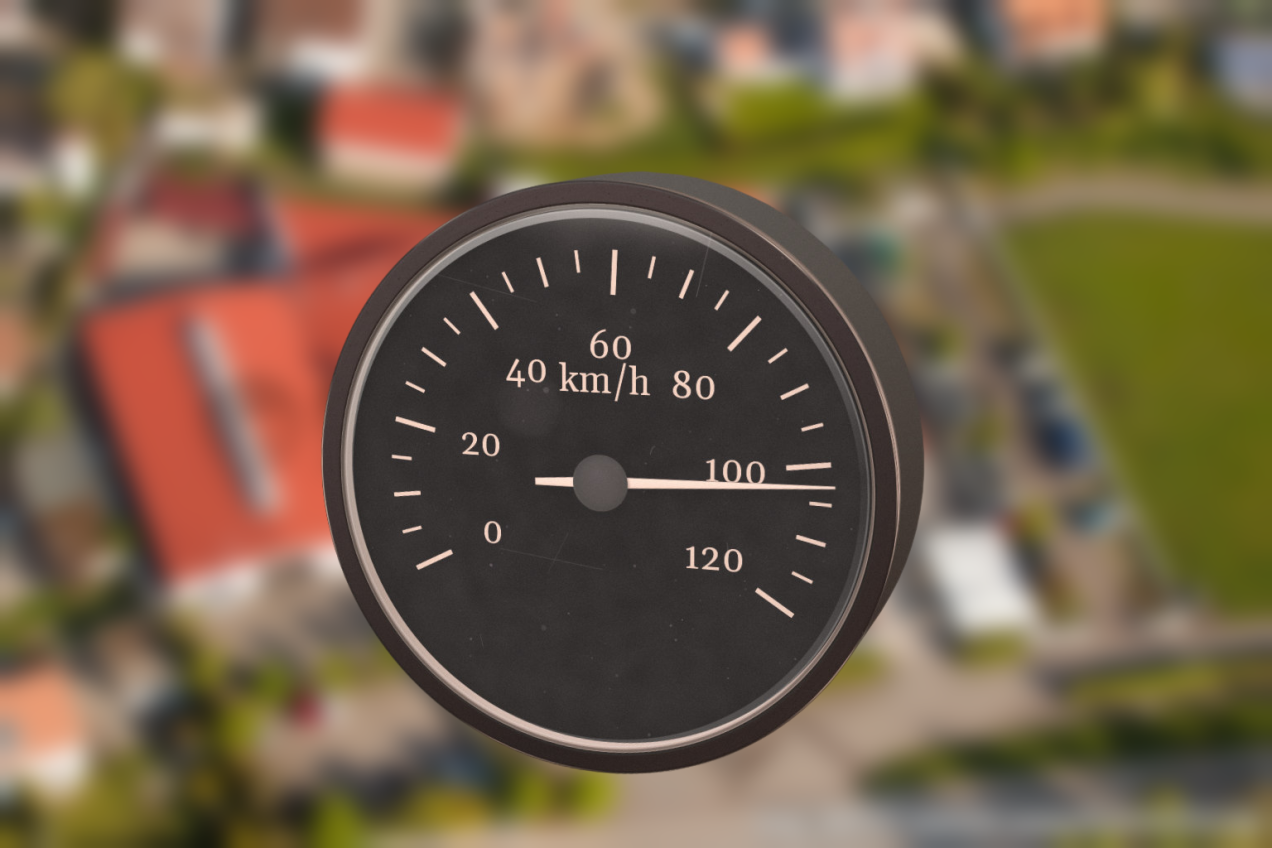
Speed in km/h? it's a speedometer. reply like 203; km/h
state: 102.5; km/h
